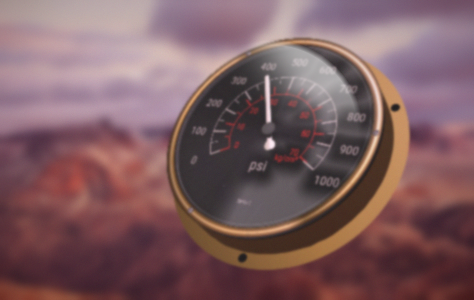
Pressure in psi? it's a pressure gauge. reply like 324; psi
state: 400; psi
